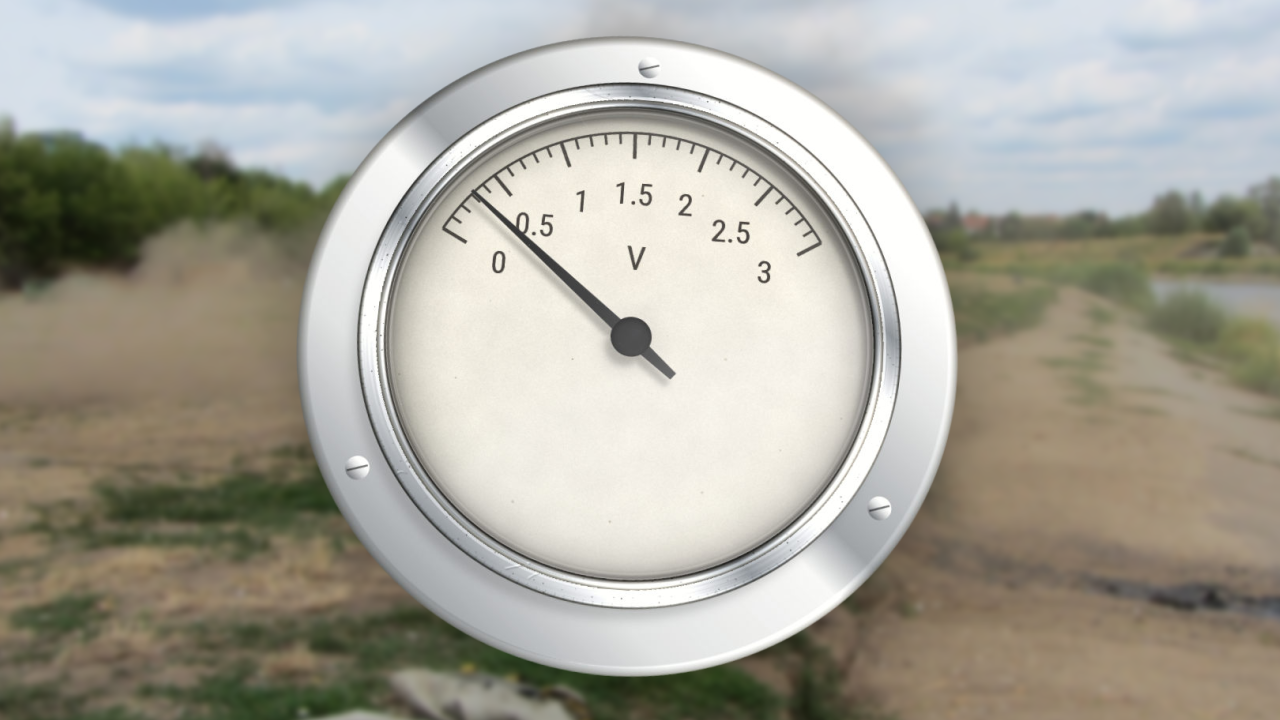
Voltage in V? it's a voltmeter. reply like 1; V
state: 0.3; V
